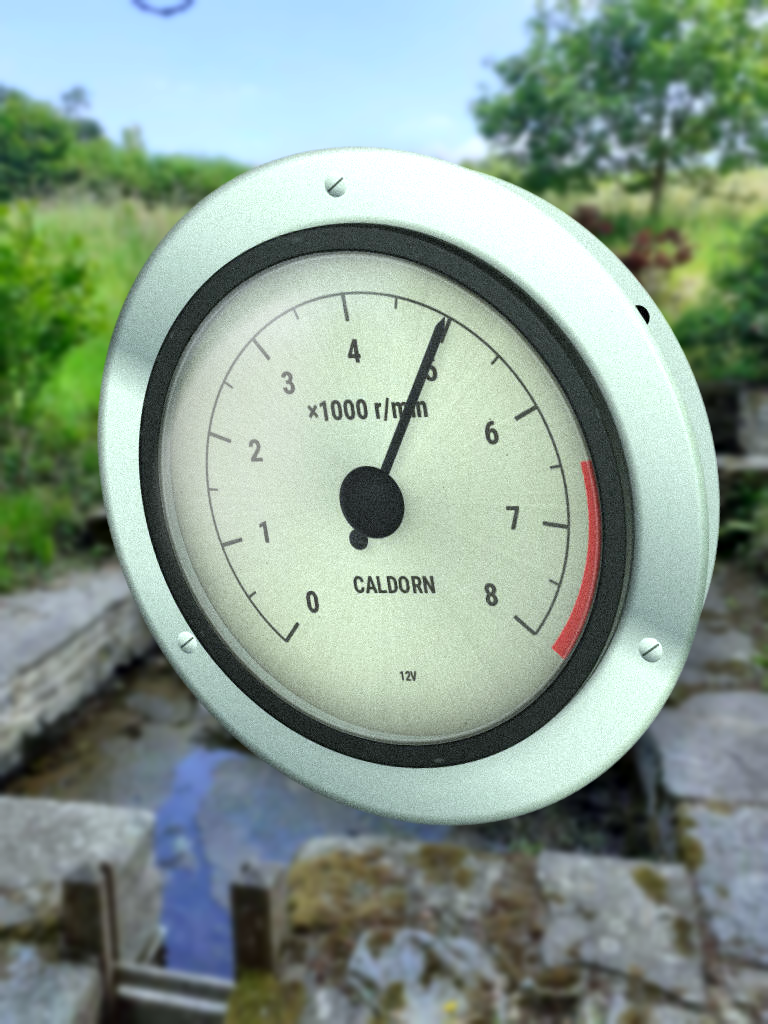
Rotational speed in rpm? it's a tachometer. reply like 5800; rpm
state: 5000; rpm
